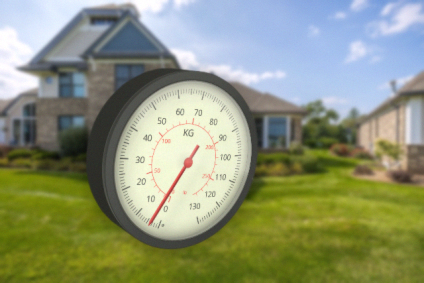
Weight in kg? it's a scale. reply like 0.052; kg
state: 5; kg
